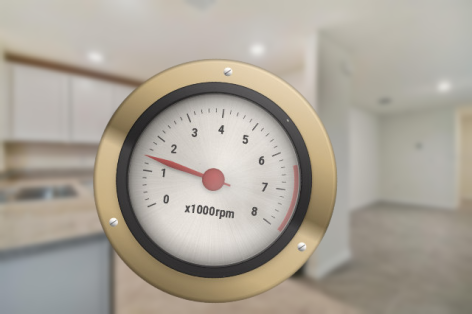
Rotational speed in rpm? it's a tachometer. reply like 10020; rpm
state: 1400; rpm
